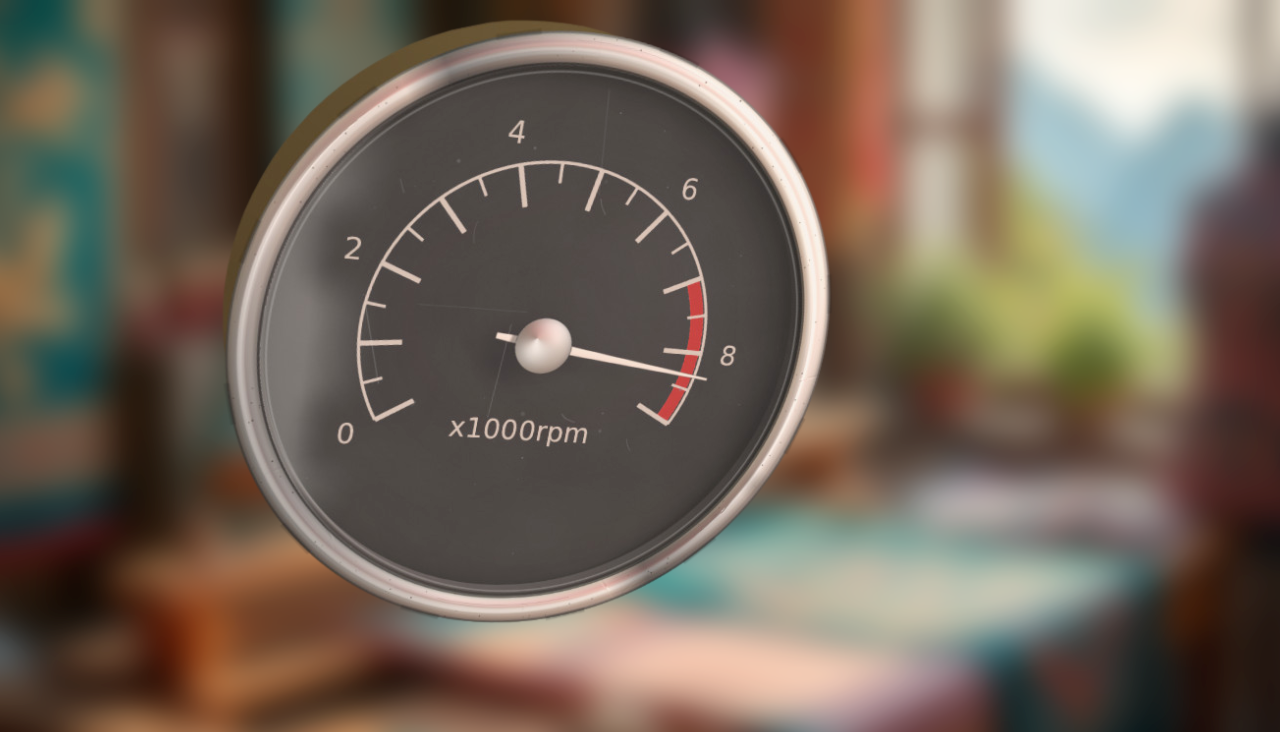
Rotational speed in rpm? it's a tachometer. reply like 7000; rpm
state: 8250; rpm
